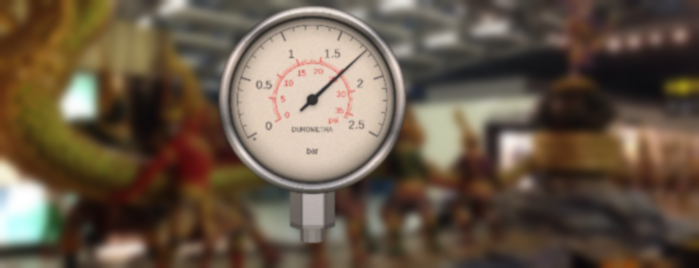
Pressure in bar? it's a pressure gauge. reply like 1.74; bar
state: 1.75; bar
